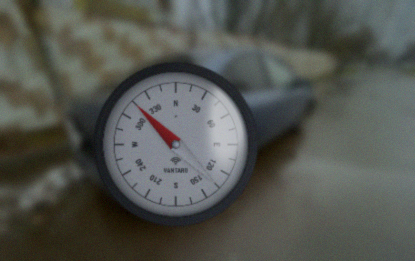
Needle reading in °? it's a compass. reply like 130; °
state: 315; °
